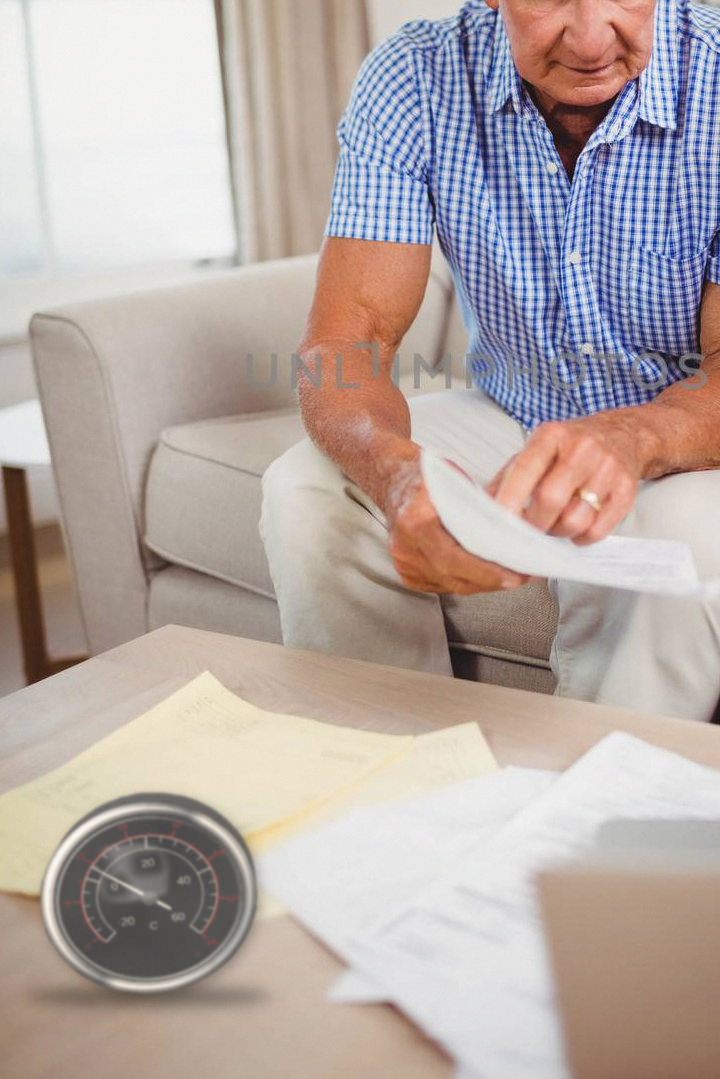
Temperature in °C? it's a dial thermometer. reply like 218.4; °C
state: 4; °C
